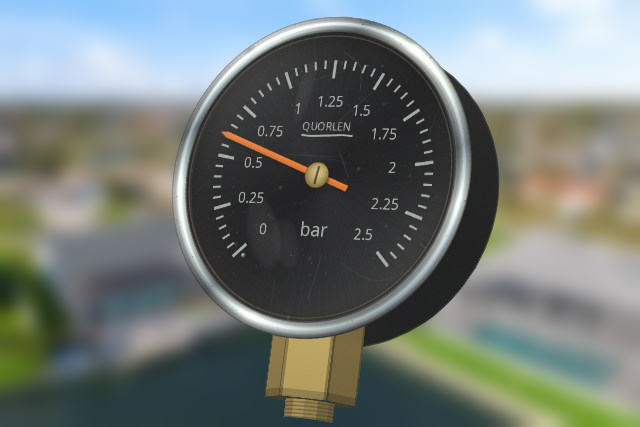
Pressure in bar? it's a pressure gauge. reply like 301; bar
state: 0.6; bar
